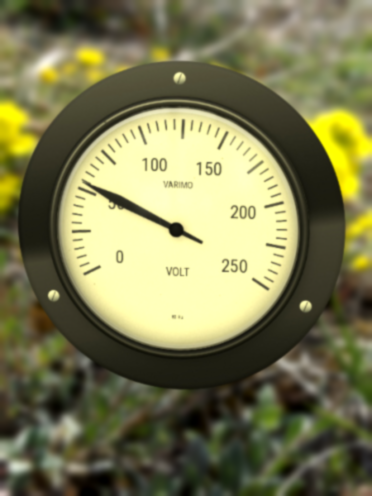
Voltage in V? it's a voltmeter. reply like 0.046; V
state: 55; V
